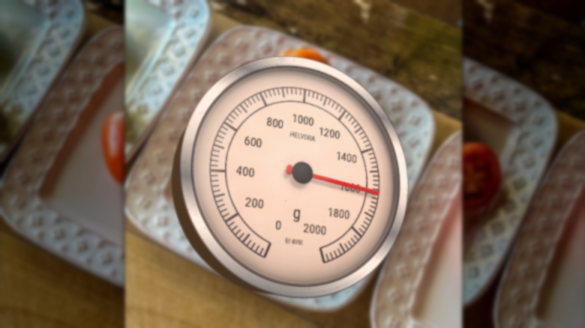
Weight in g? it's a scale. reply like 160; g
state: 1600; g
